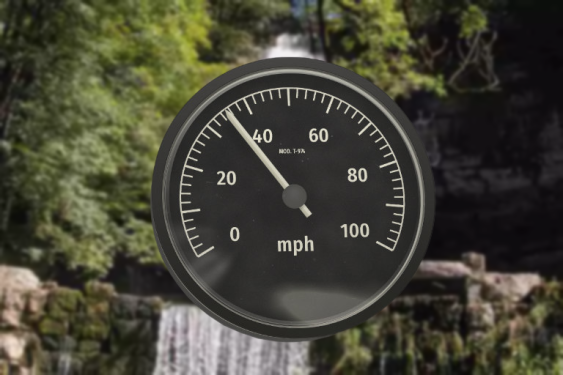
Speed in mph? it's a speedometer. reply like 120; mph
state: 35; mph
